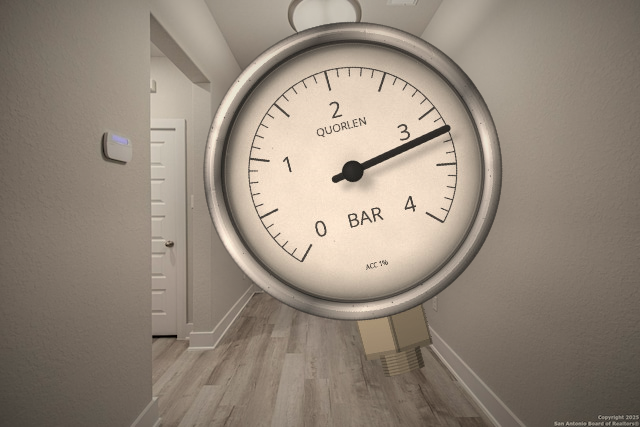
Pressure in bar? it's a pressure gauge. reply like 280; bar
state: 3.2; bar
